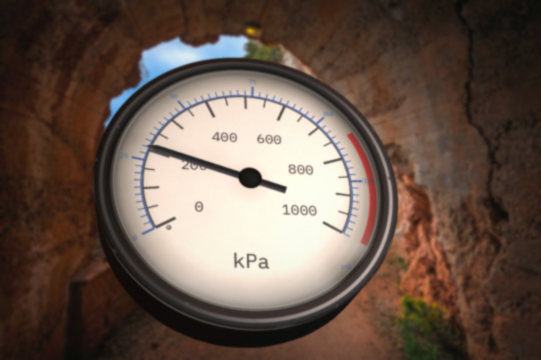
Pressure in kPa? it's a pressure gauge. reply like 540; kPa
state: 200; kPa
